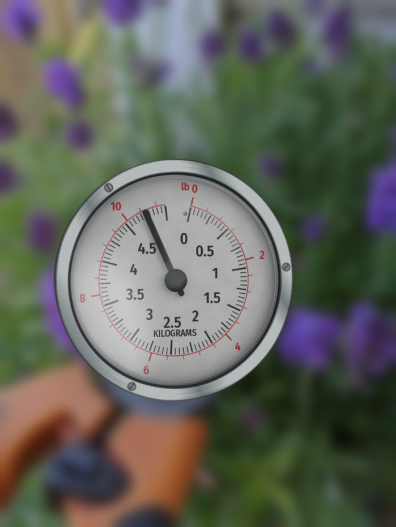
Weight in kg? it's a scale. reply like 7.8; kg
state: 4.75; kg
